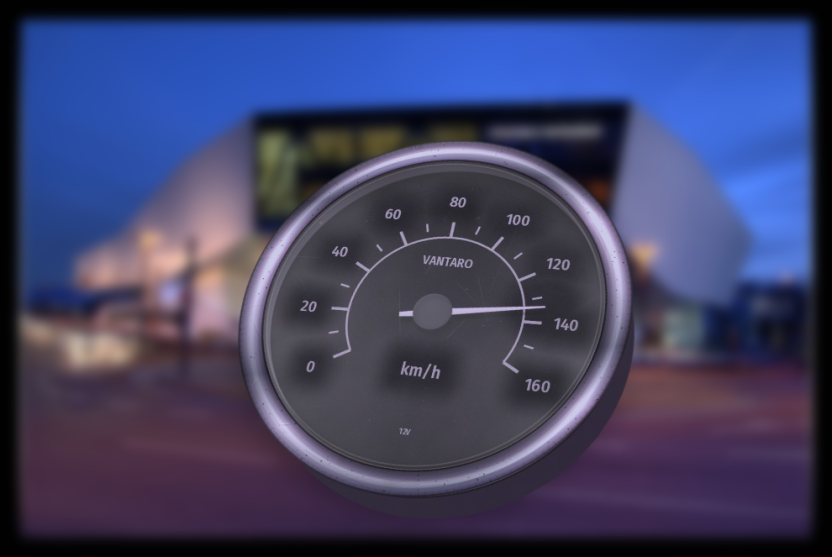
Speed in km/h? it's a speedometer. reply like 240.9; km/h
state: 135; km/h
